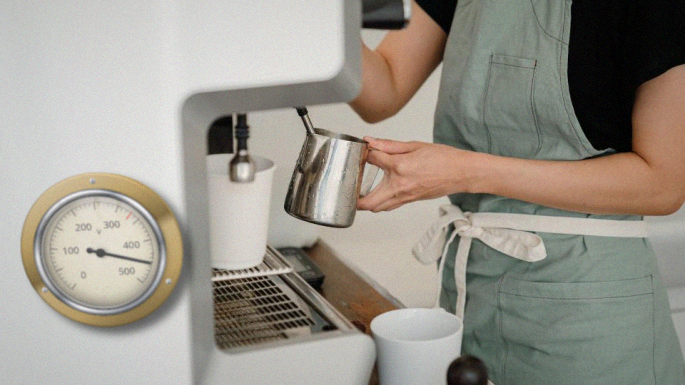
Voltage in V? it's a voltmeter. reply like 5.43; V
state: 450; V
